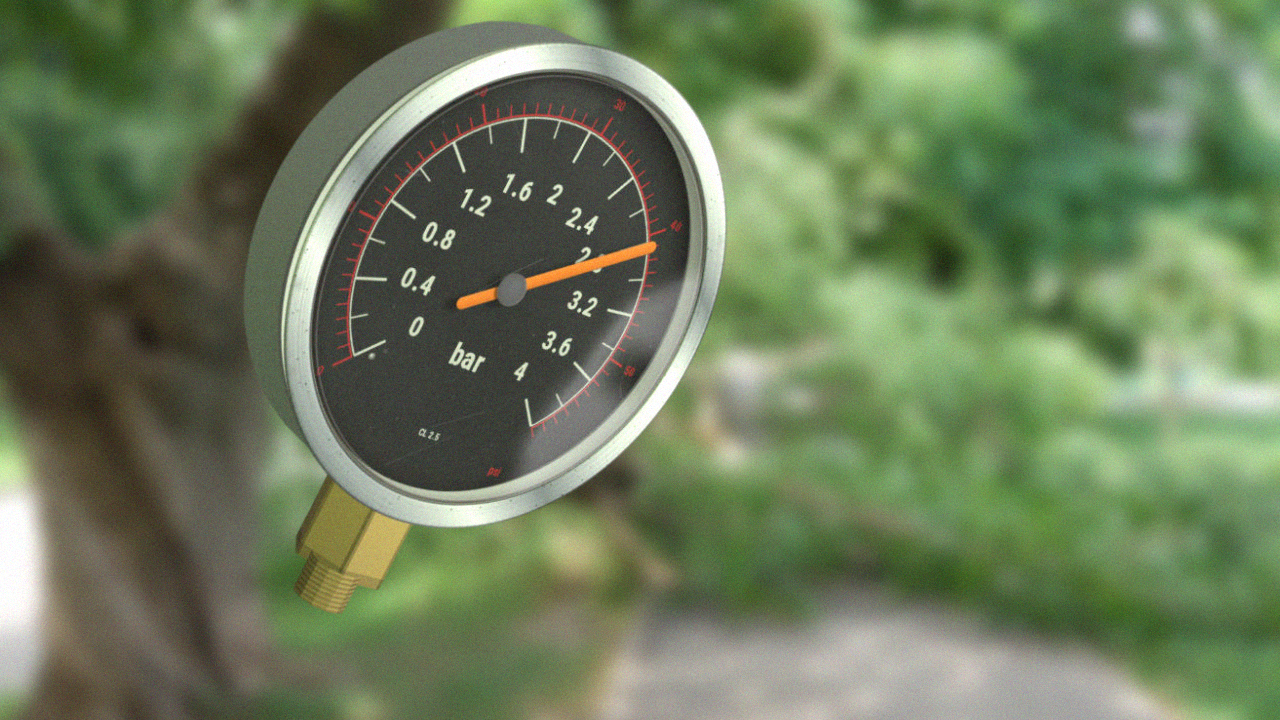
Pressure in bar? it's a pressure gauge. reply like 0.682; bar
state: 2.8; bar
